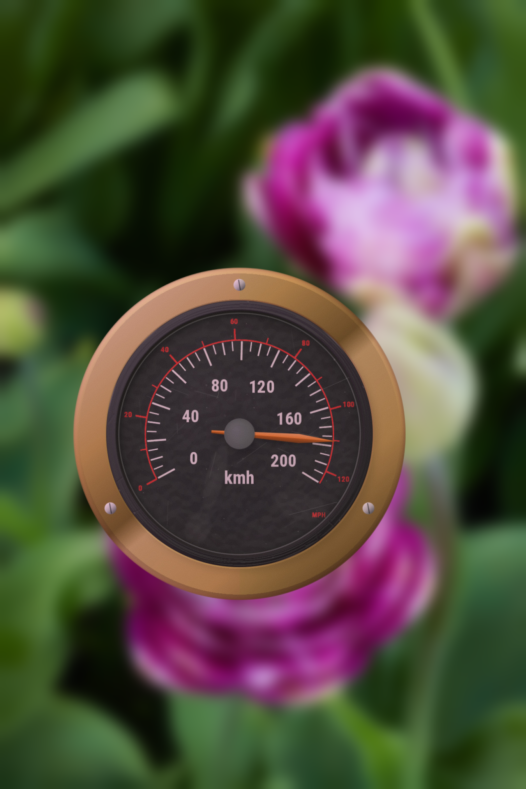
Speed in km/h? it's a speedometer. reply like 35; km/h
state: 177.5; km/h
